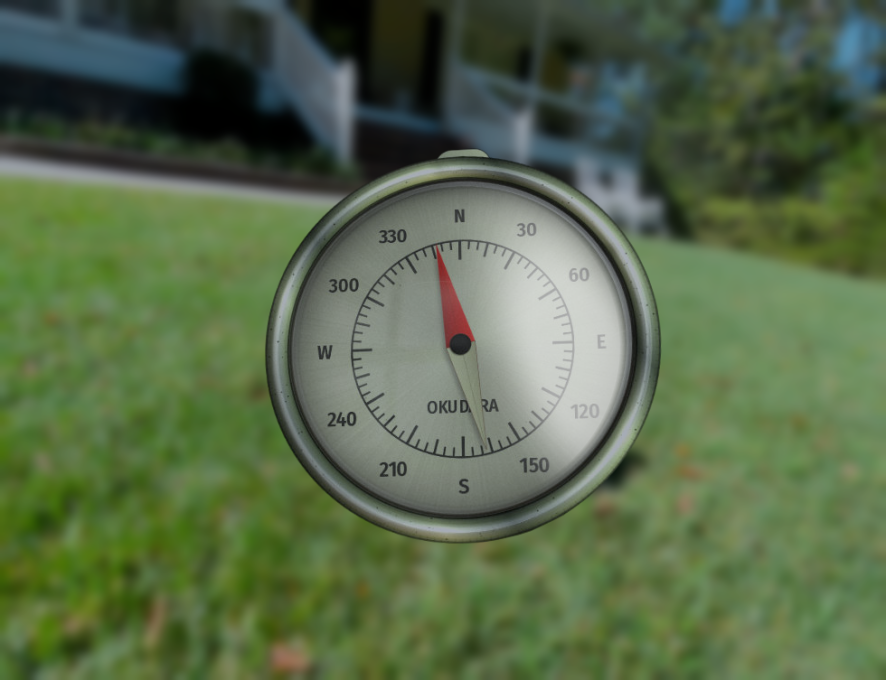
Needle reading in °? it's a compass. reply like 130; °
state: 347.5; °
